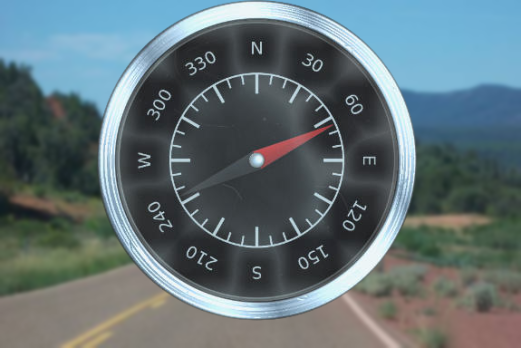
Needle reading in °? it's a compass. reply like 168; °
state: 65; °
